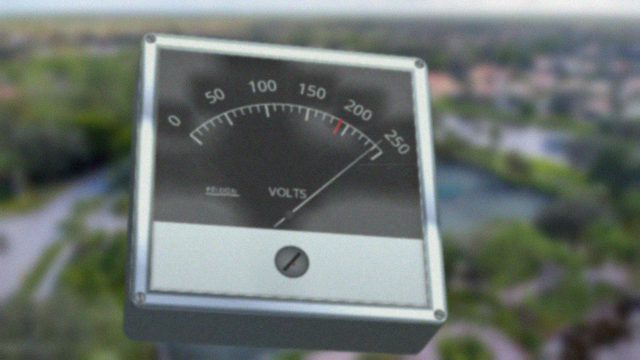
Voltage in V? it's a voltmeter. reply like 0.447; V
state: 240; V
